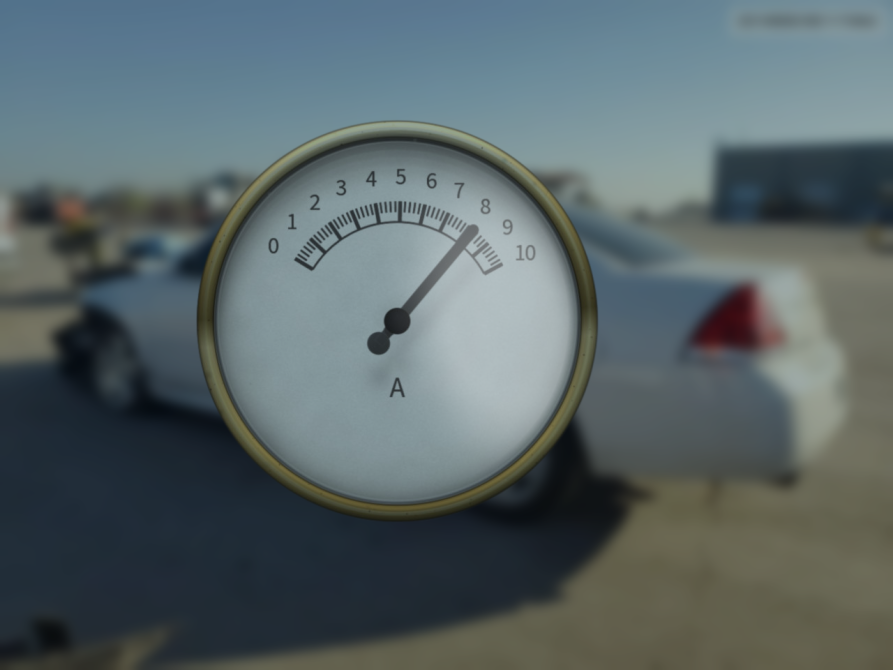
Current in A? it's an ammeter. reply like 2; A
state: 8.2; A
